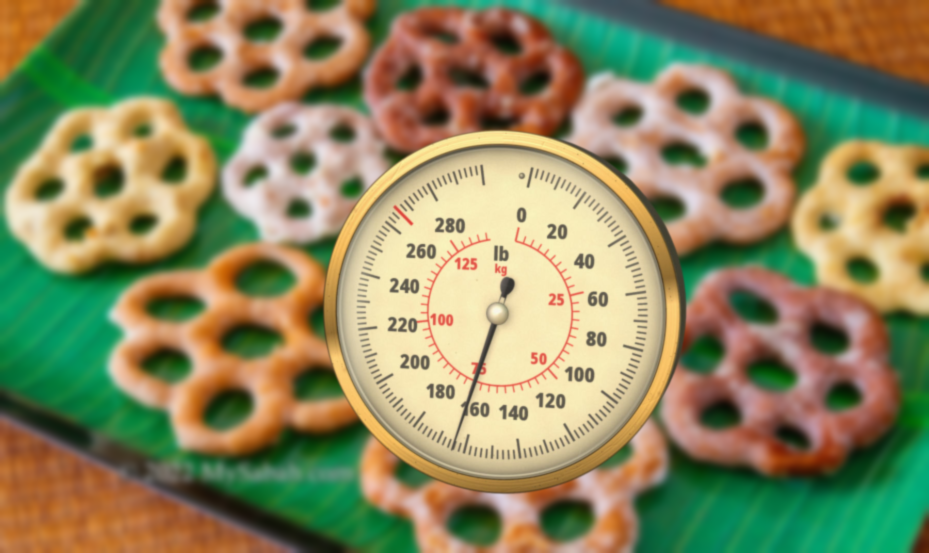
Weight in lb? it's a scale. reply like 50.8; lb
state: 164; lb
